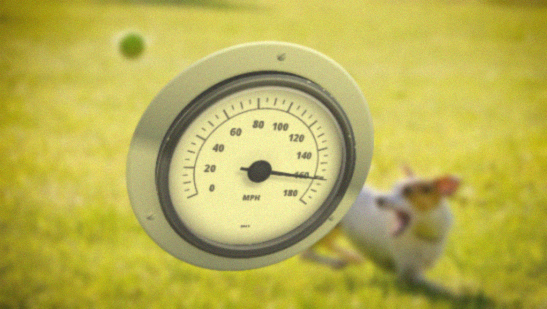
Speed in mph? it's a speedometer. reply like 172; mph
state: 160; mph
